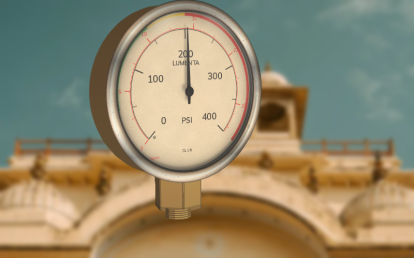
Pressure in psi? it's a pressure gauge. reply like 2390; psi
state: 200; psi
